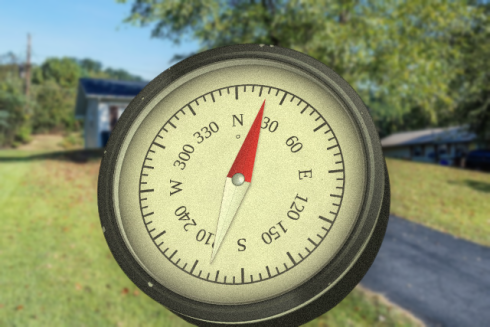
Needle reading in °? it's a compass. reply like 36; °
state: 20; °
